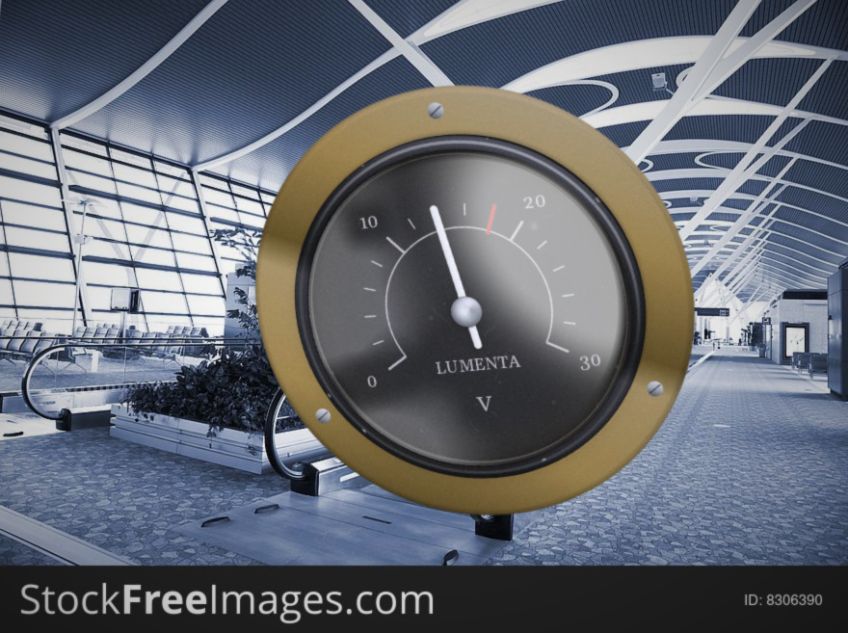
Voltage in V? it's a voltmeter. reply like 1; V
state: 14; V
